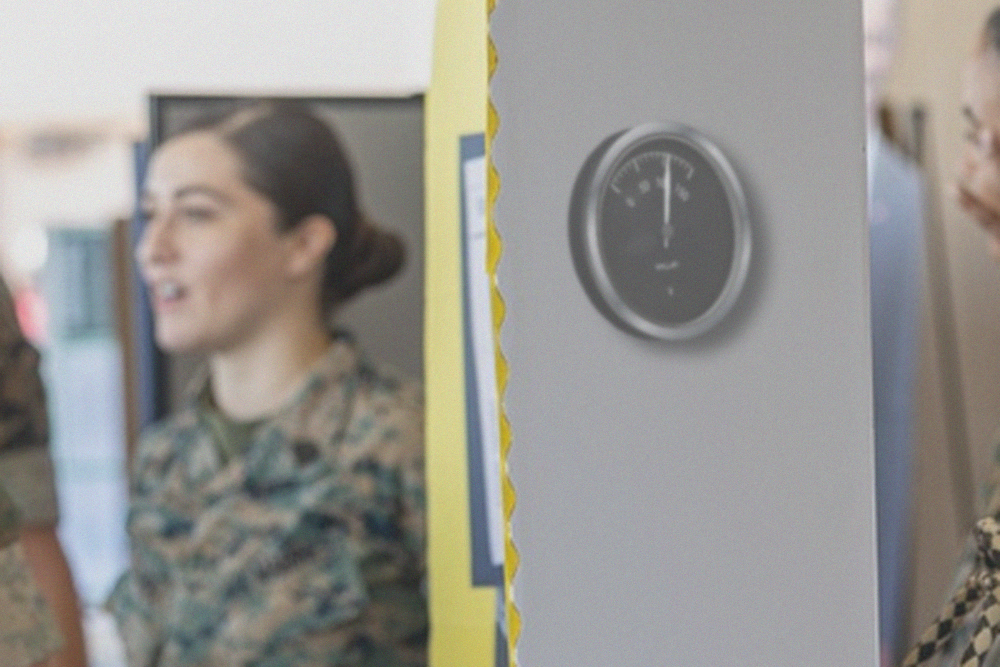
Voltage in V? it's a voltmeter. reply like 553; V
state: 100; V
